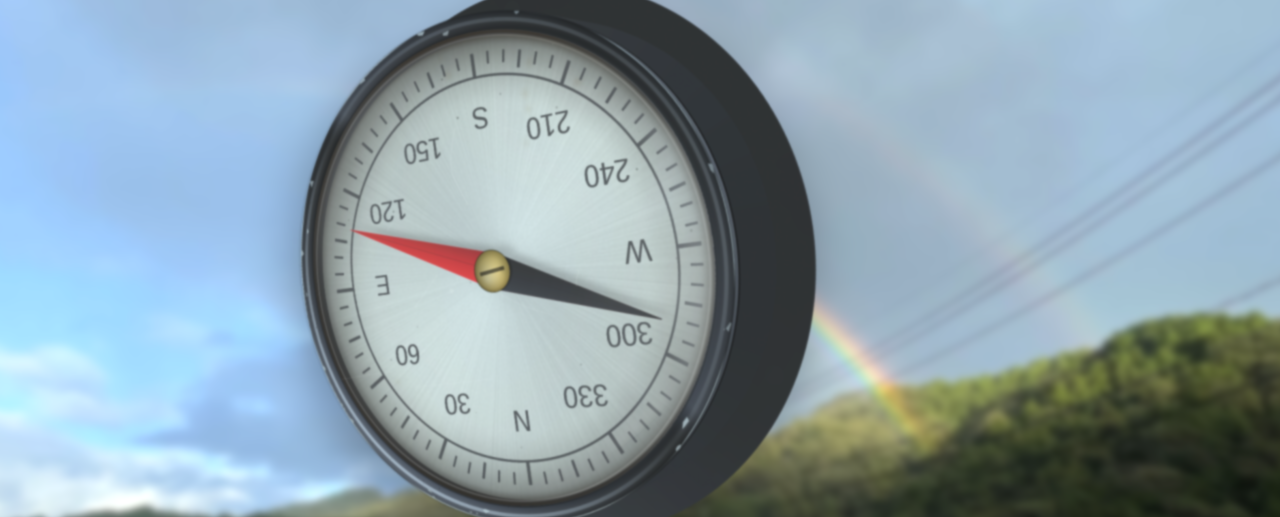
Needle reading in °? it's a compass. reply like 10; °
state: 110; °
